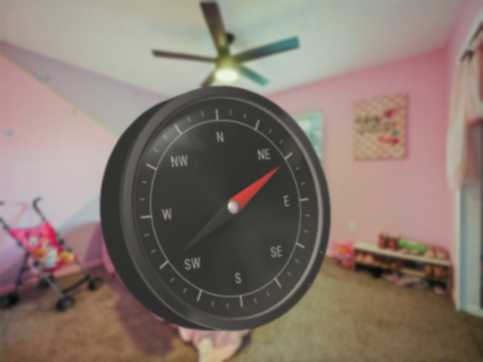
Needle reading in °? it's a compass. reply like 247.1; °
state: 60; °
